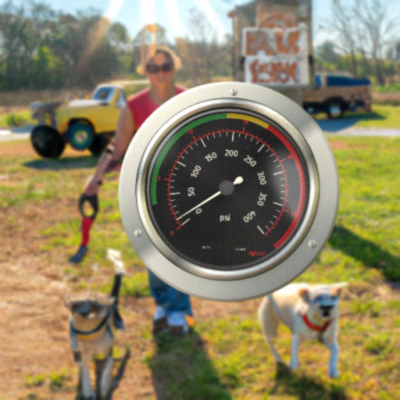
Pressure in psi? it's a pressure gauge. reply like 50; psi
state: 10; psi
